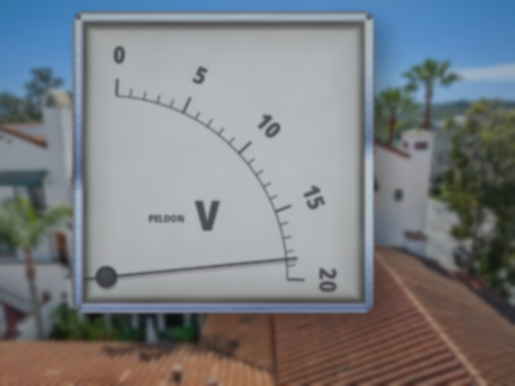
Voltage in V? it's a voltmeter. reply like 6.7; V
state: 18.5; V
